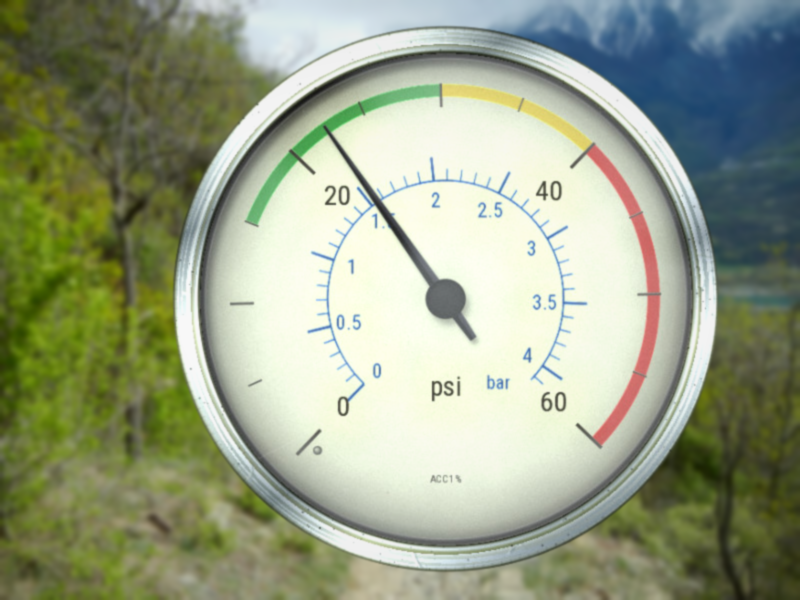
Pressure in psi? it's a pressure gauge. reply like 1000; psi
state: 22.5; psi
